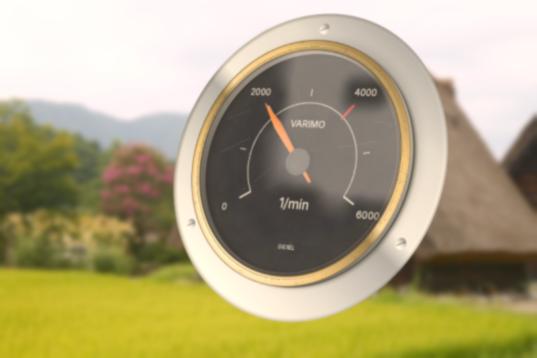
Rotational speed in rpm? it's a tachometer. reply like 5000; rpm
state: 2000; rpm
